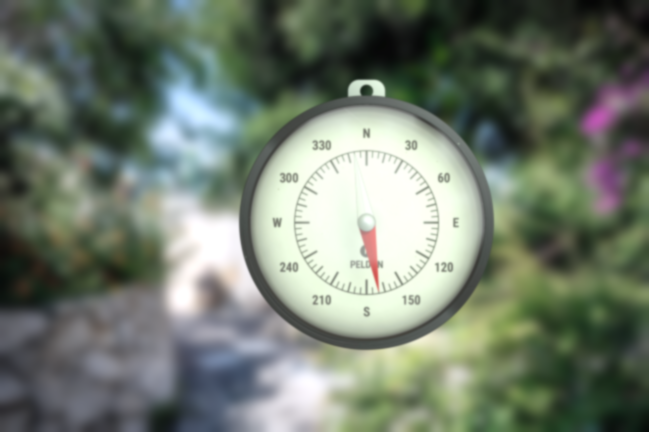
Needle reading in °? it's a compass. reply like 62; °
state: 170; °
